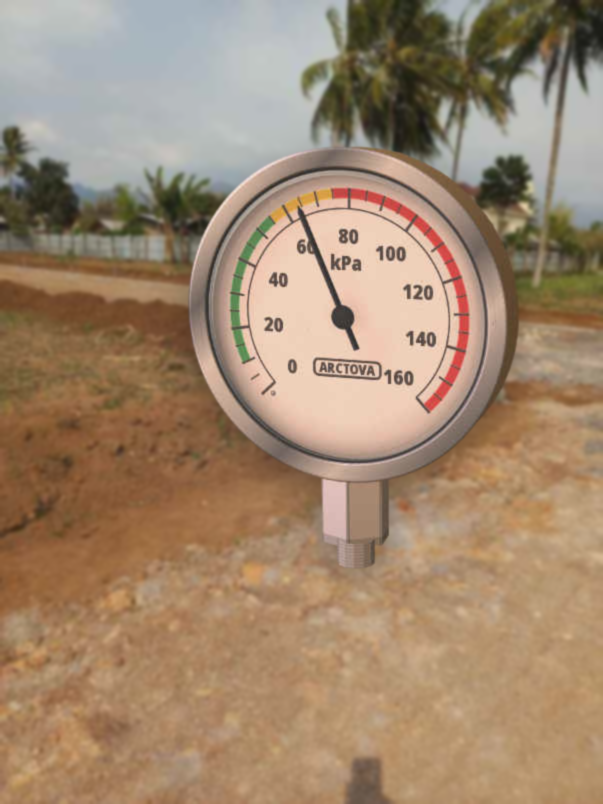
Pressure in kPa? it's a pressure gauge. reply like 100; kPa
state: 65; kPa
